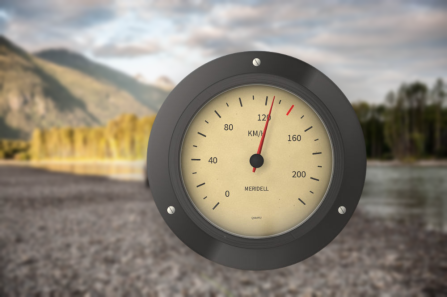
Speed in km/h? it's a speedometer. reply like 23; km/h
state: 125; km/h
